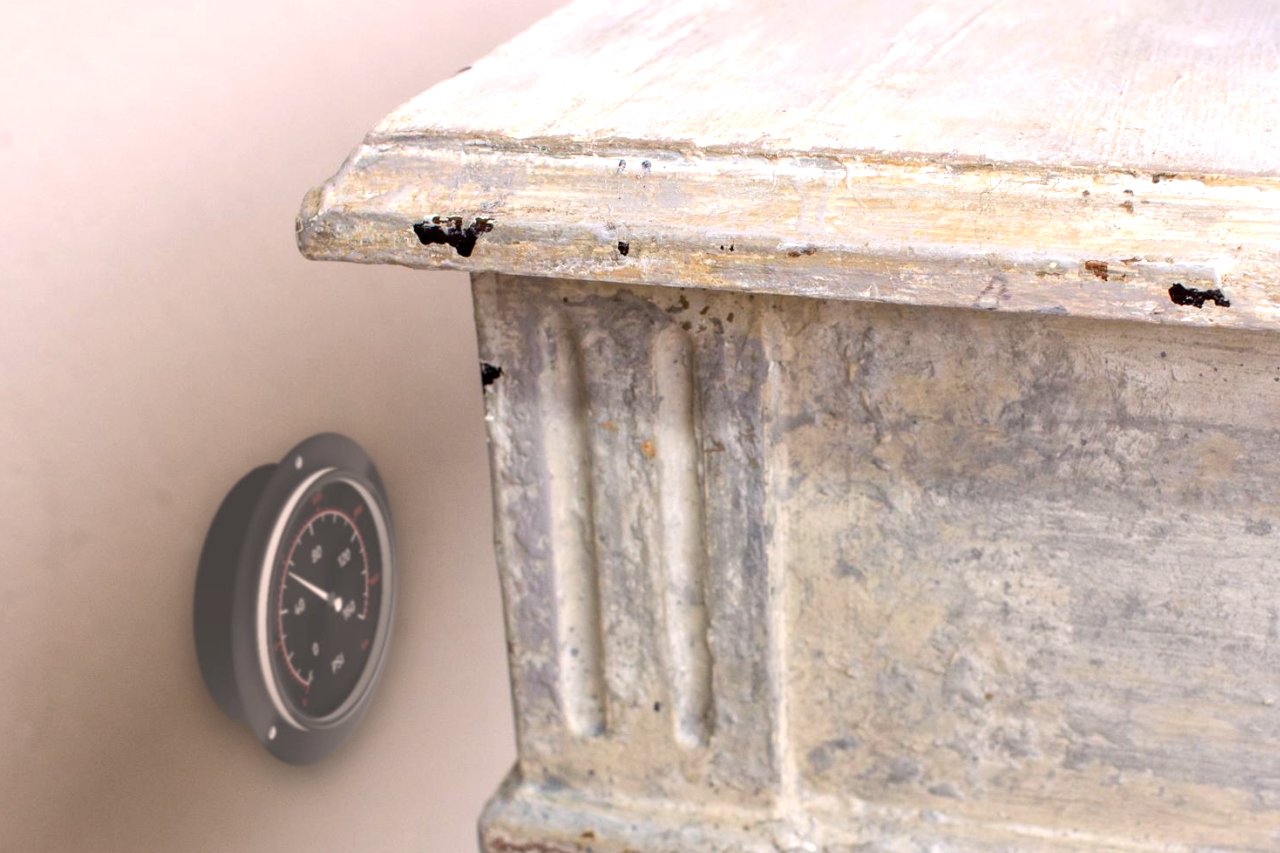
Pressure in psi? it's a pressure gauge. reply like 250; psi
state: 55; psi
